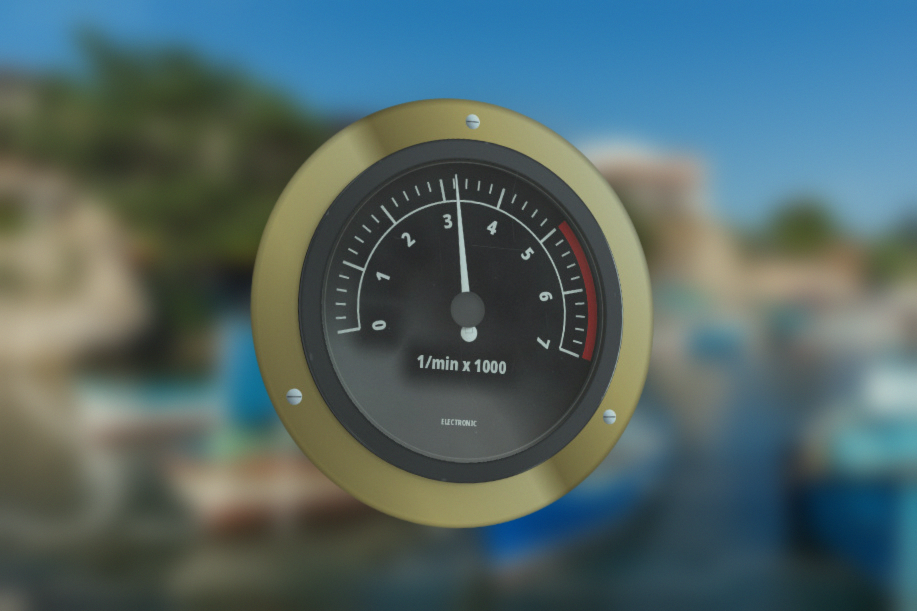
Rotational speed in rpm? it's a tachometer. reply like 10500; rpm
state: 3200; rpm
